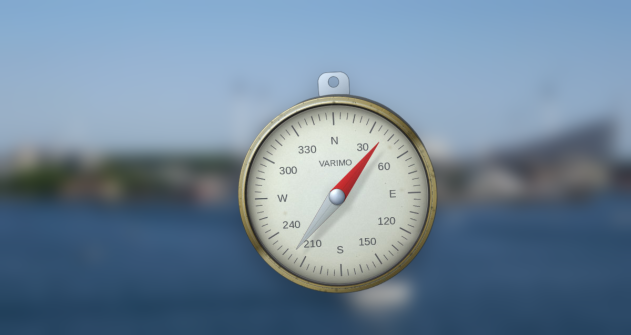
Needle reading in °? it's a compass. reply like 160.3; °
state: 40; °
